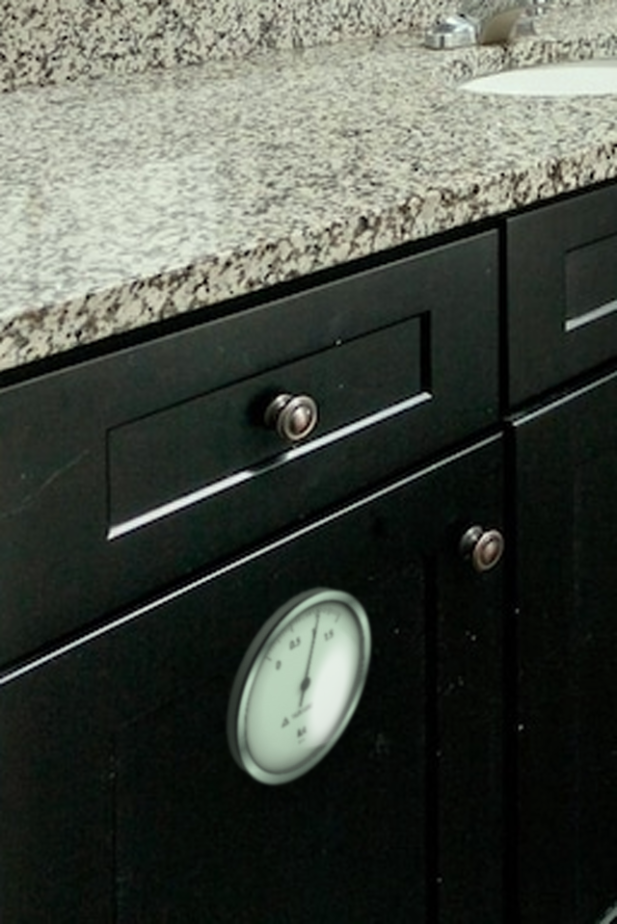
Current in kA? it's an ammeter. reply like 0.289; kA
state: 1; kA
